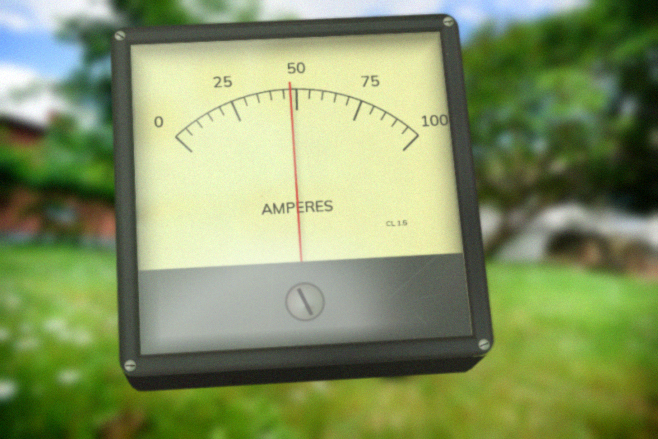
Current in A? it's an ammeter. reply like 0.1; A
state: 47.5; A
